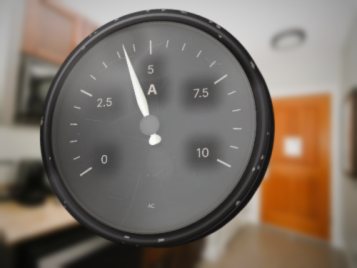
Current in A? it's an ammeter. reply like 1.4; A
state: 4.25; A
